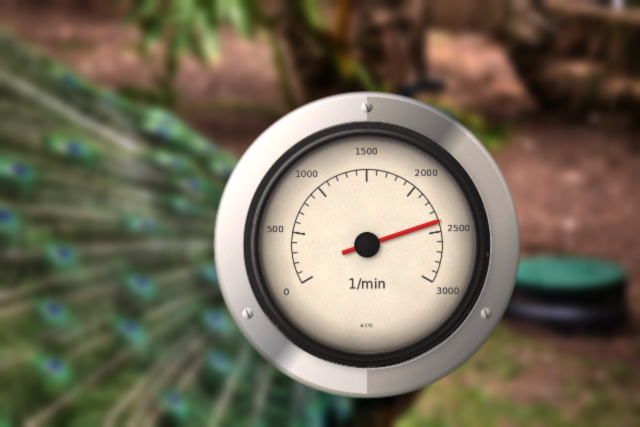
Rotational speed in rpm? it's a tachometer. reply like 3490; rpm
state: 2400; rpm
